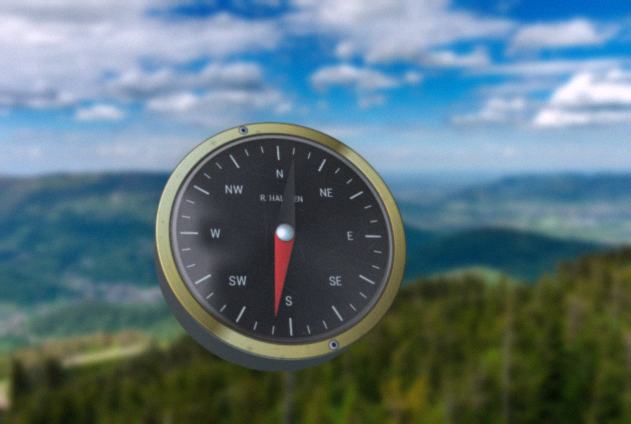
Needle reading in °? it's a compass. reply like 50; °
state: 190; °
